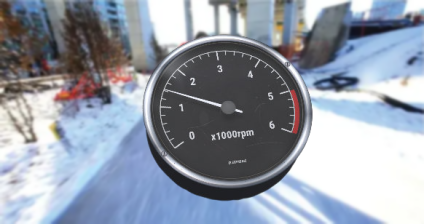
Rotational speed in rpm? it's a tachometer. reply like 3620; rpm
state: 1400; rpm
